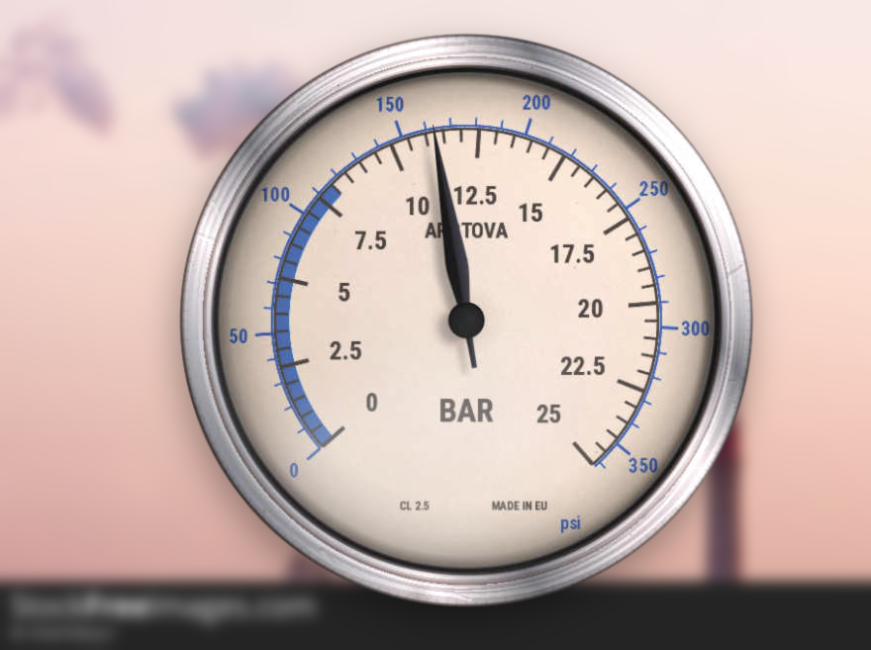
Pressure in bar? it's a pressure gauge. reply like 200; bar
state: 11.25; bar
